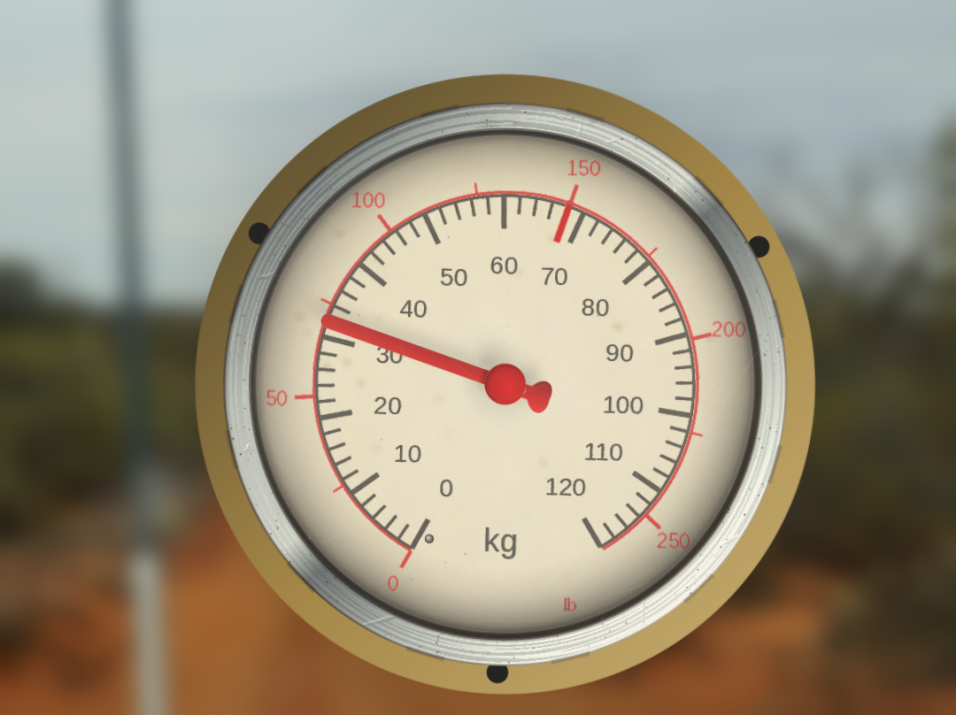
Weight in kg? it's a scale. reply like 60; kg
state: 32; kg
